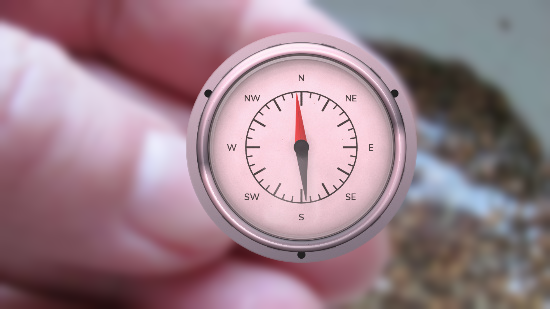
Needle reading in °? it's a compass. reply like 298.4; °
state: 355; °
